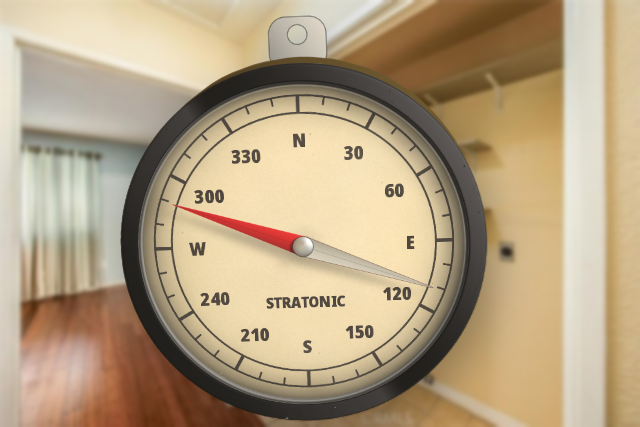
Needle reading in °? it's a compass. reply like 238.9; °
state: 290; °
